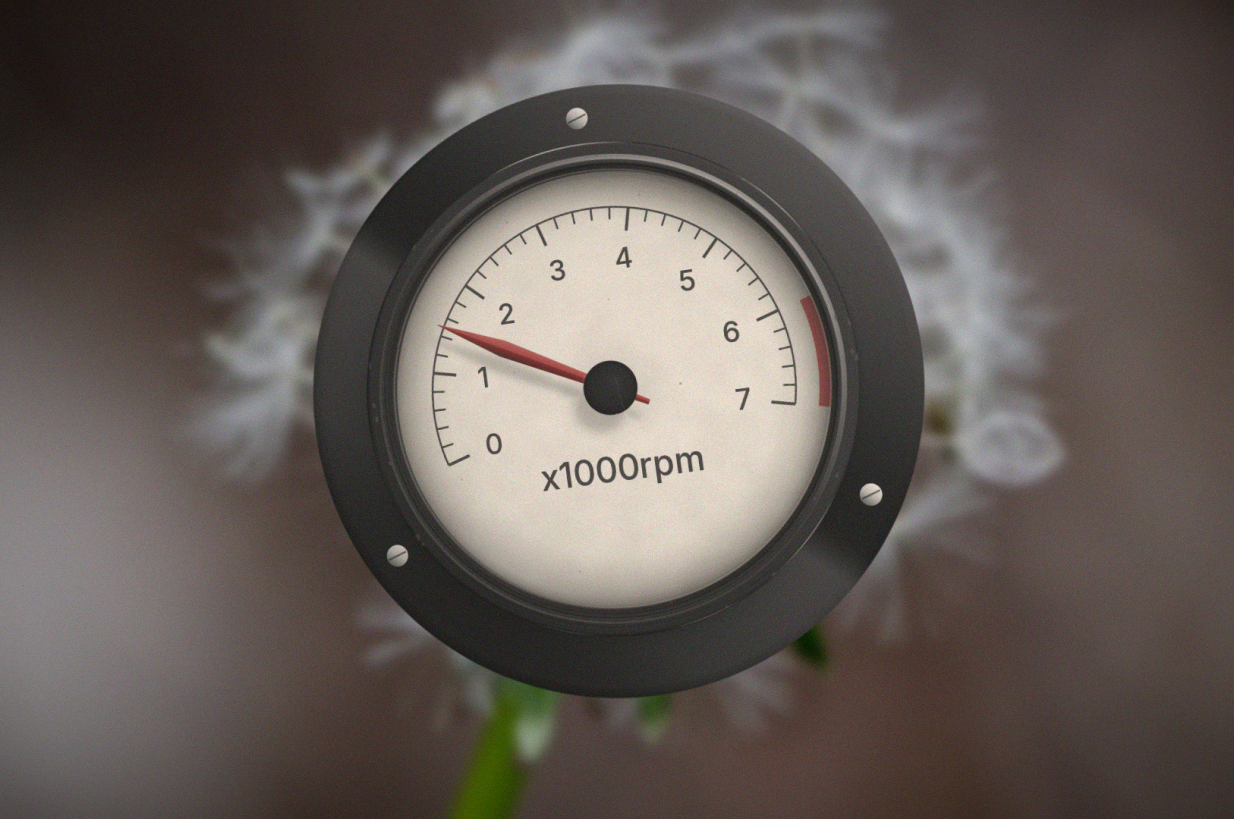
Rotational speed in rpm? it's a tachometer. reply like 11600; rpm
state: 1500; rpm
